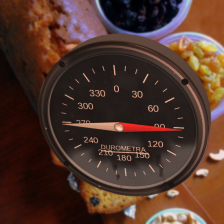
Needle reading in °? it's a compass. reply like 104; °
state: 90; °
